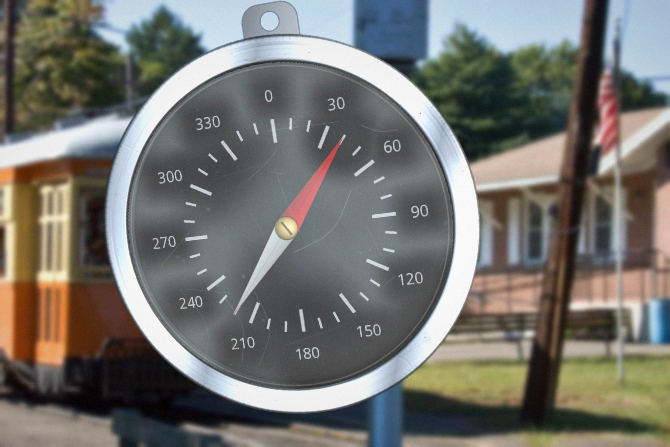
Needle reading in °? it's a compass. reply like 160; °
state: 40; °
